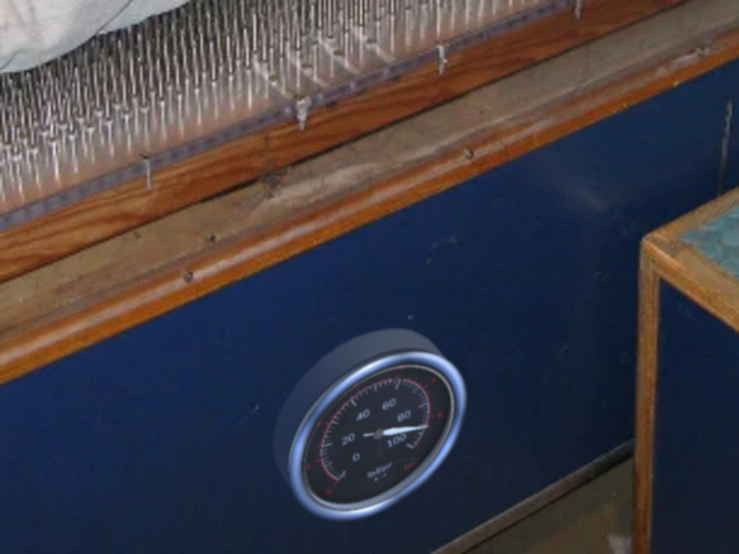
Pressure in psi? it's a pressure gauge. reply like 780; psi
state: 90; psi
